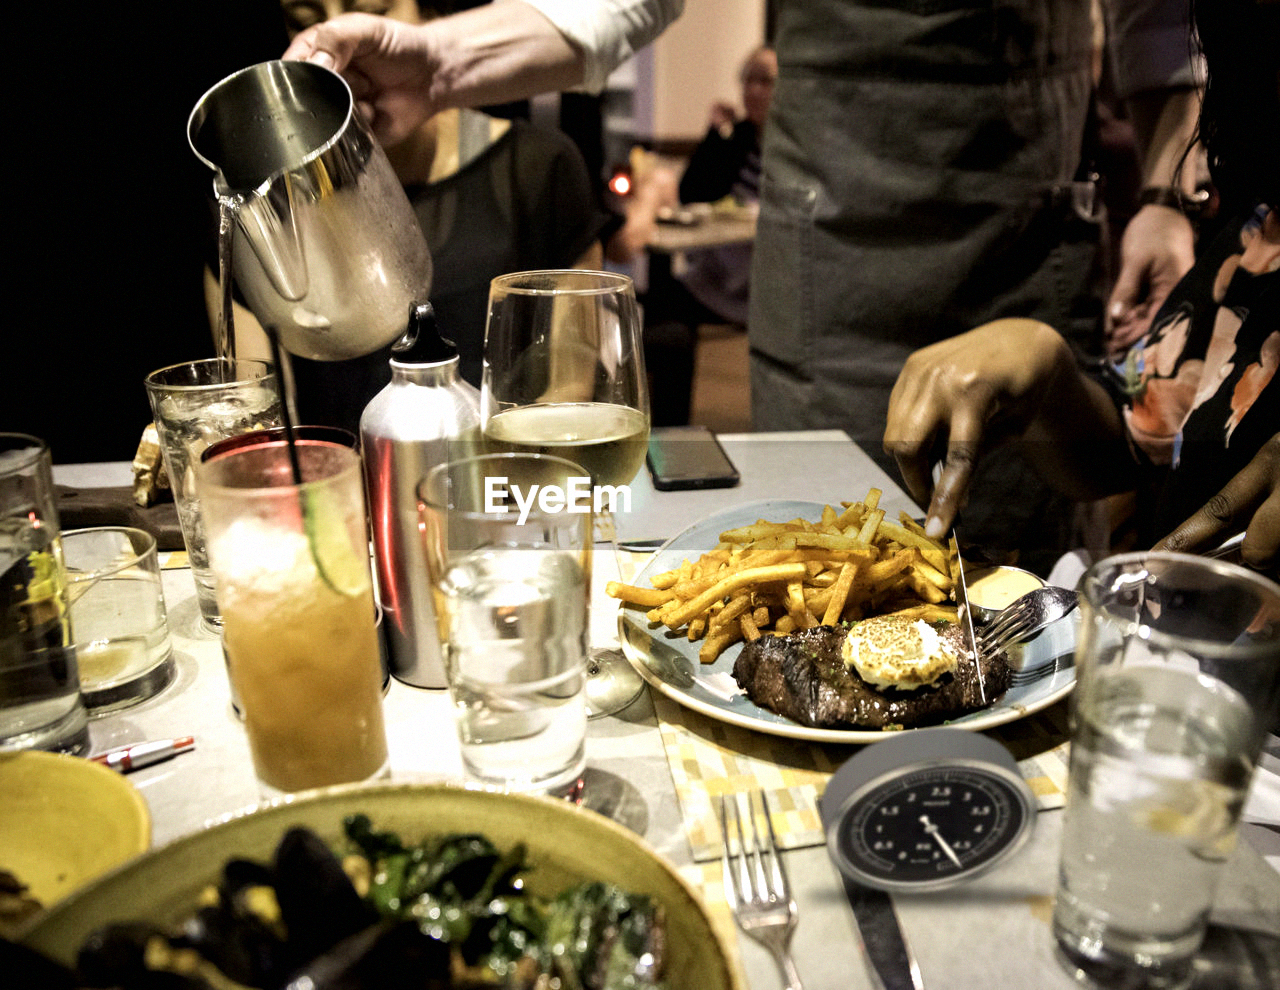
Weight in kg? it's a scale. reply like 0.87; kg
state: 4.75; kg
